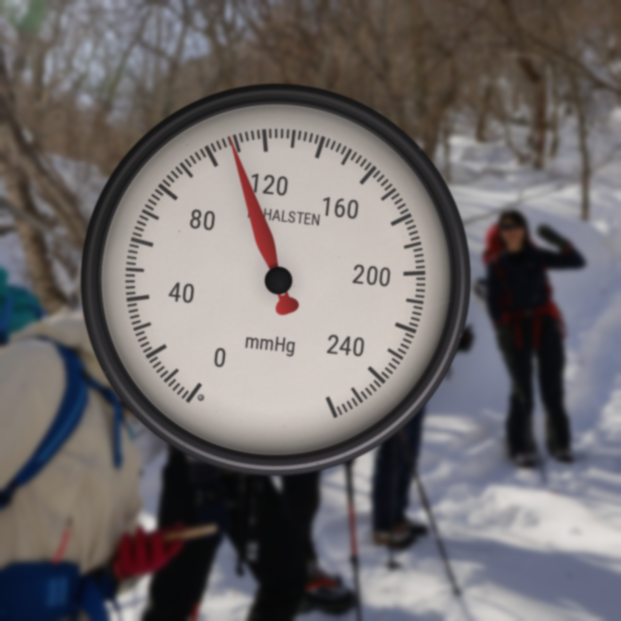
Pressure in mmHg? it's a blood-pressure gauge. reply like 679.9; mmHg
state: 108; mmHg
